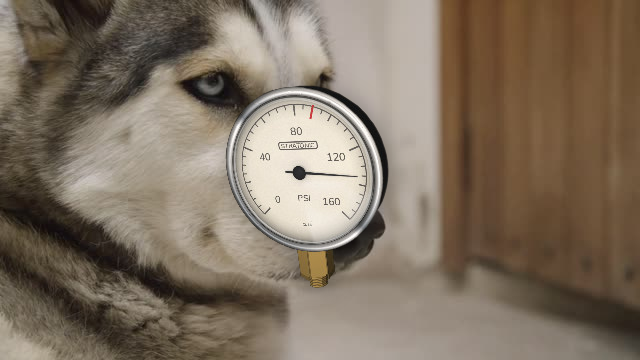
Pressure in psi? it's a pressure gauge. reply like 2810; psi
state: 135; psi
